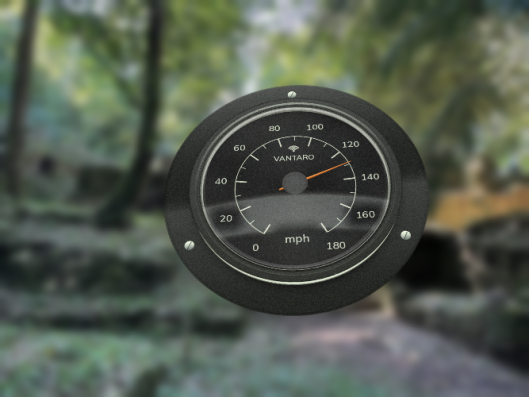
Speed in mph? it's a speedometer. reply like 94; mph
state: 130; mph
